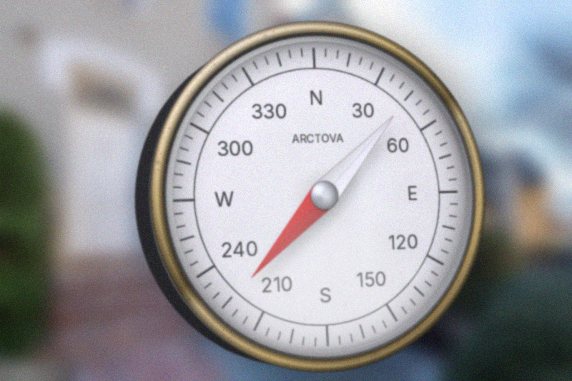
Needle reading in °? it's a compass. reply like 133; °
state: 225; °
